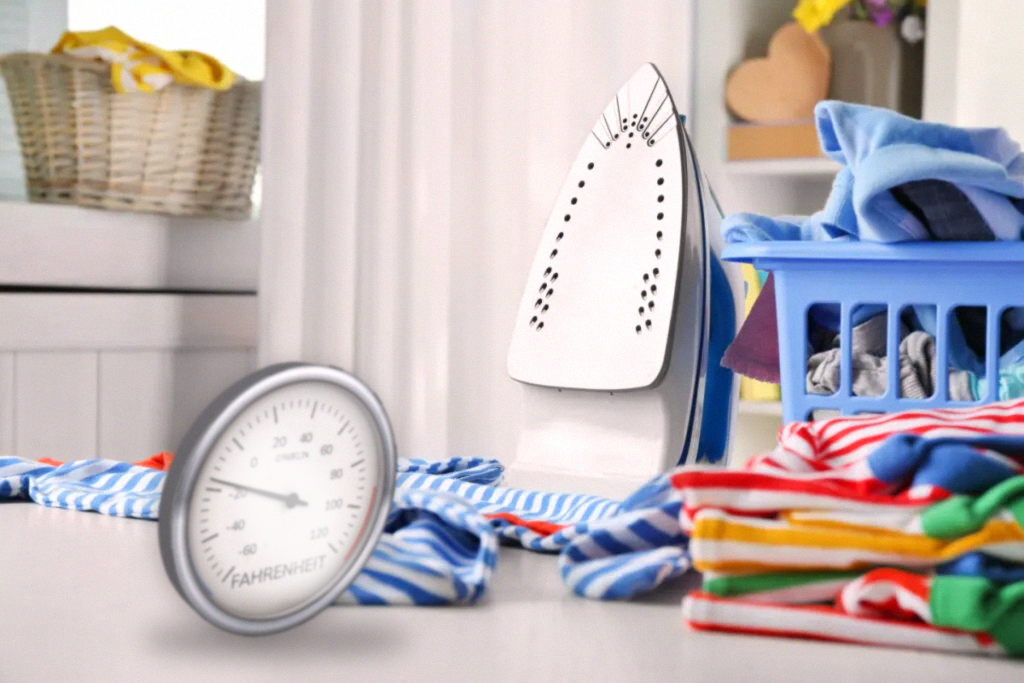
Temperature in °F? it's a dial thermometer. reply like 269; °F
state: -16; °F
